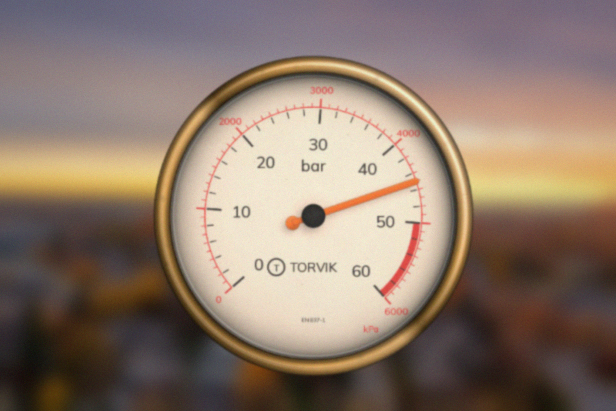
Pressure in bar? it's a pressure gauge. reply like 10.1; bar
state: 45; bar
